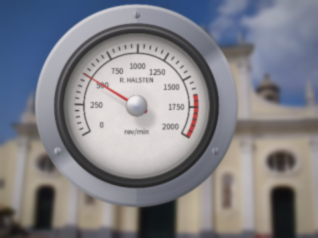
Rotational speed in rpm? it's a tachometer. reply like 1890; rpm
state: 500; rpm
